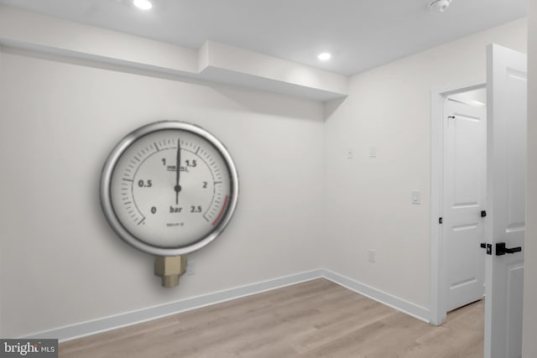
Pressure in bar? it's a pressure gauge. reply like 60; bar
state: 1.25; bar
